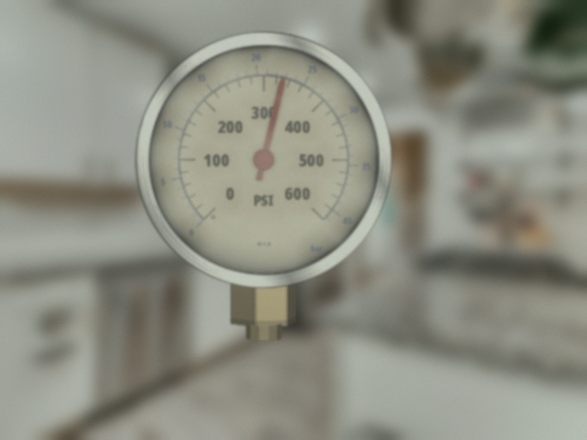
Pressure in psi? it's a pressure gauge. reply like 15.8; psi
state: 330; psi
